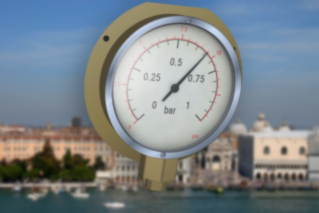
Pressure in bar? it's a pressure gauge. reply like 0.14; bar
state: 0.65; bar
